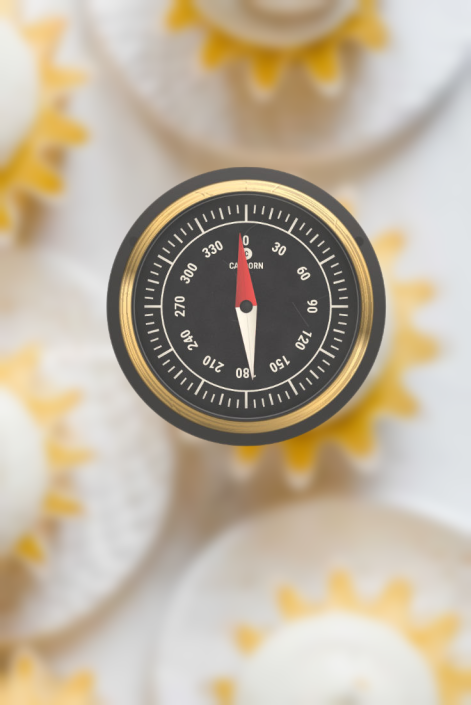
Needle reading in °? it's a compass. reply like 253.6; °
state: 355; °
